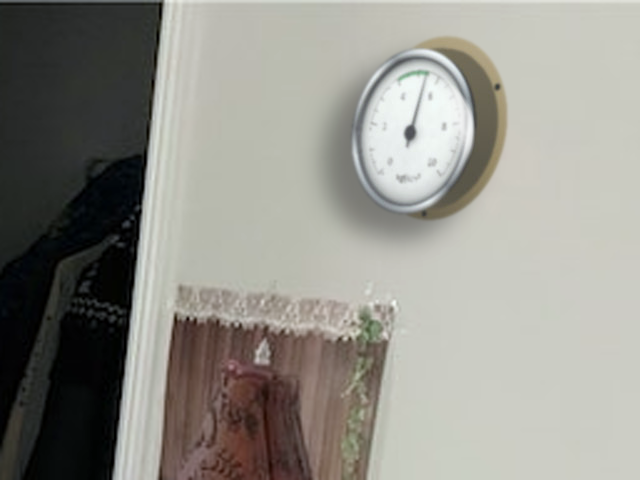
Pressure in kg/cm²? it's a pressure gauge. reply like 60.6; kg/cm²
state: 5.5; kg/cm²
